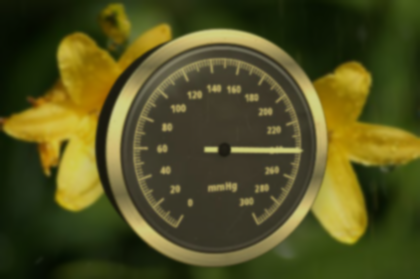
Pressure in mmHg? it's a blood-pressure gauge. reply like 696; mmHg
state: 240; mmHg
